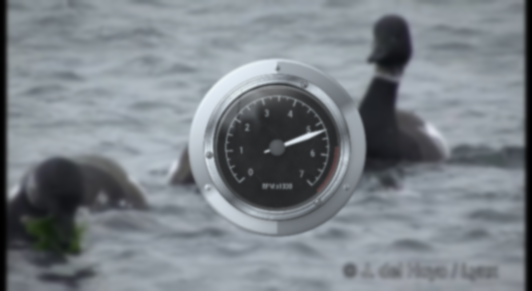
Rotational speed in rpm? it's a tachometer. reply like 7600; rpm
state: 5250; rpm
